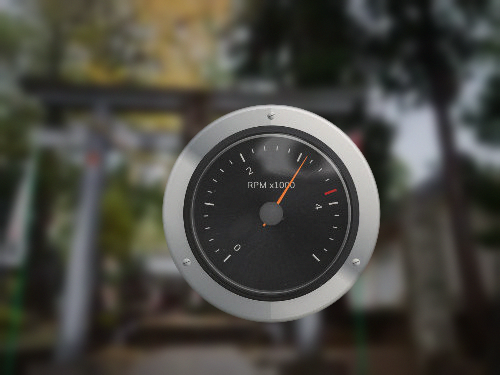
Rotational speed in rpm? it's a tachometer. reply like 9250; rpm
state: 3100; rpm
